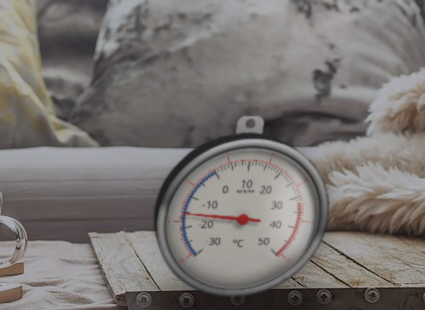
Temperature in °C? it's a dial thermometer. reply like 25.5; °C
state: -15; °C
